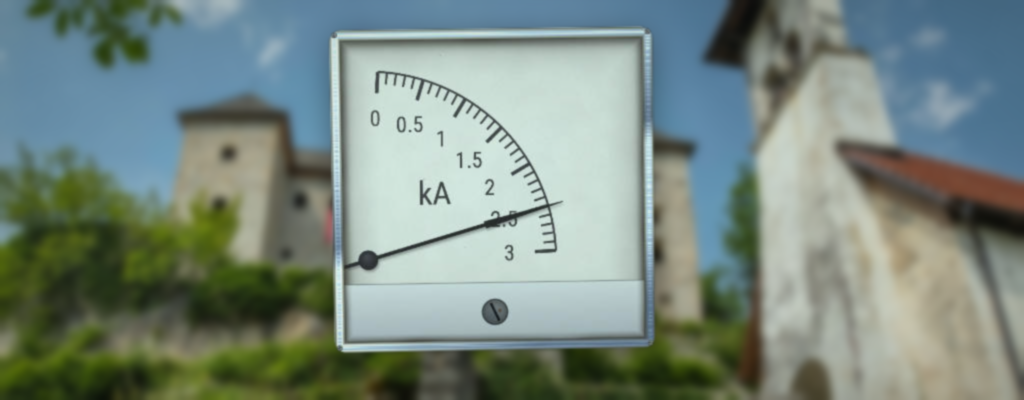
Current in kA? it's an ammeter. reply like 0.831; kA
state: 2.5; kA
